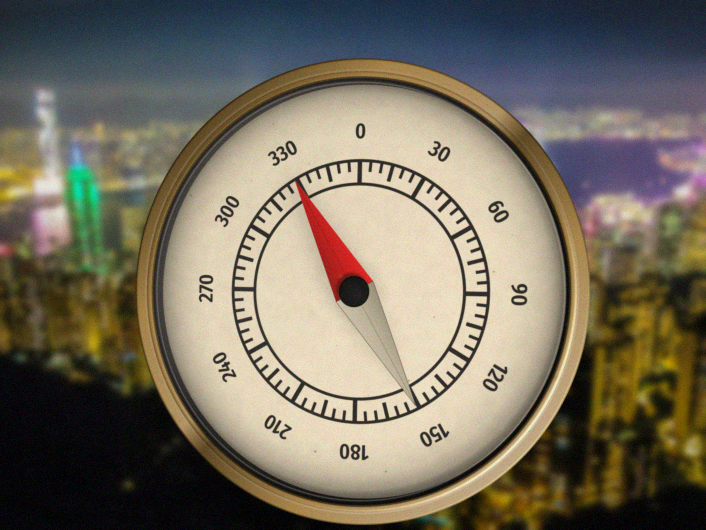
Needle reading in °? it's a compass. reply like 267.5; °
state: 330; °
